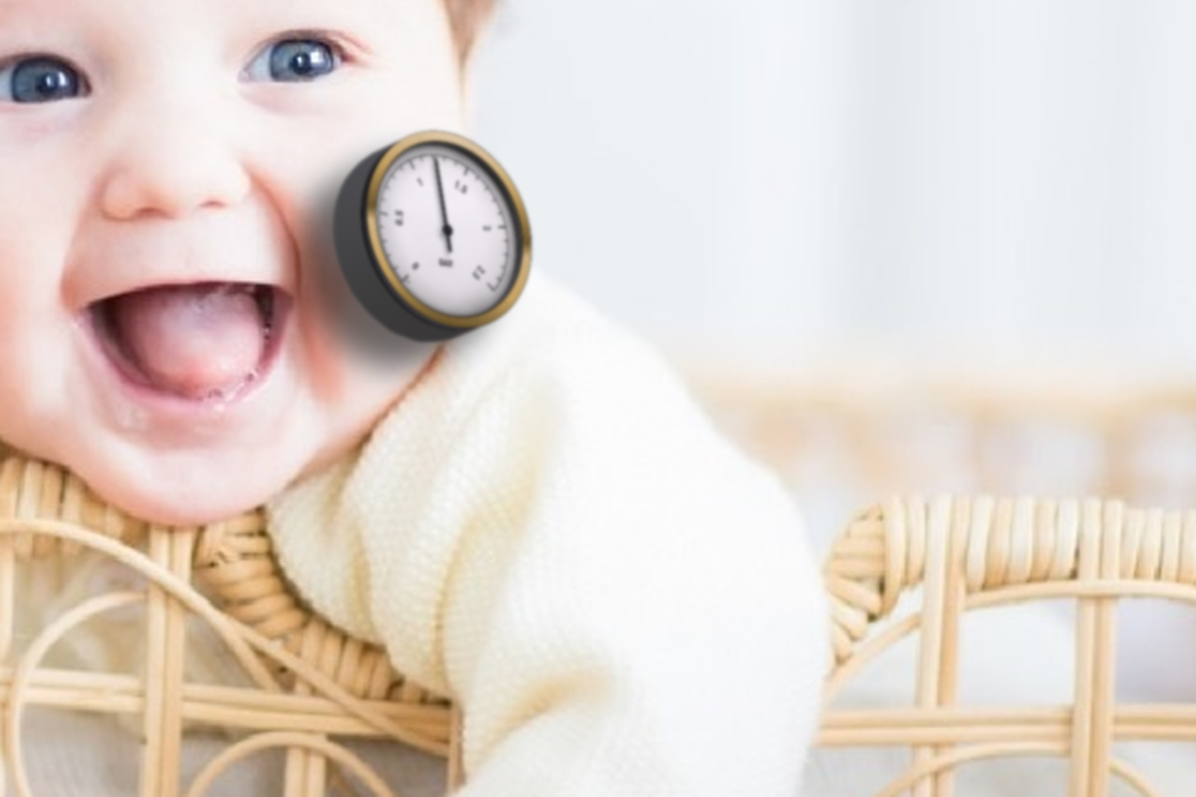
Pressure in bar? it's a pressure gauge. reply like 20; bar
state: 1.2; bar
